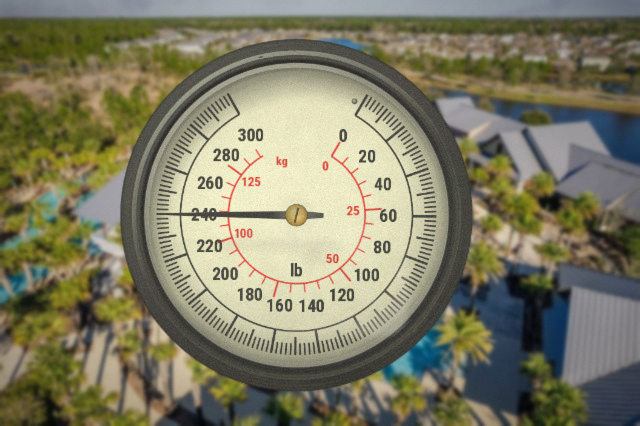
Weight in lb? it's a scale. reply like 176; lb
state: 240; lb
